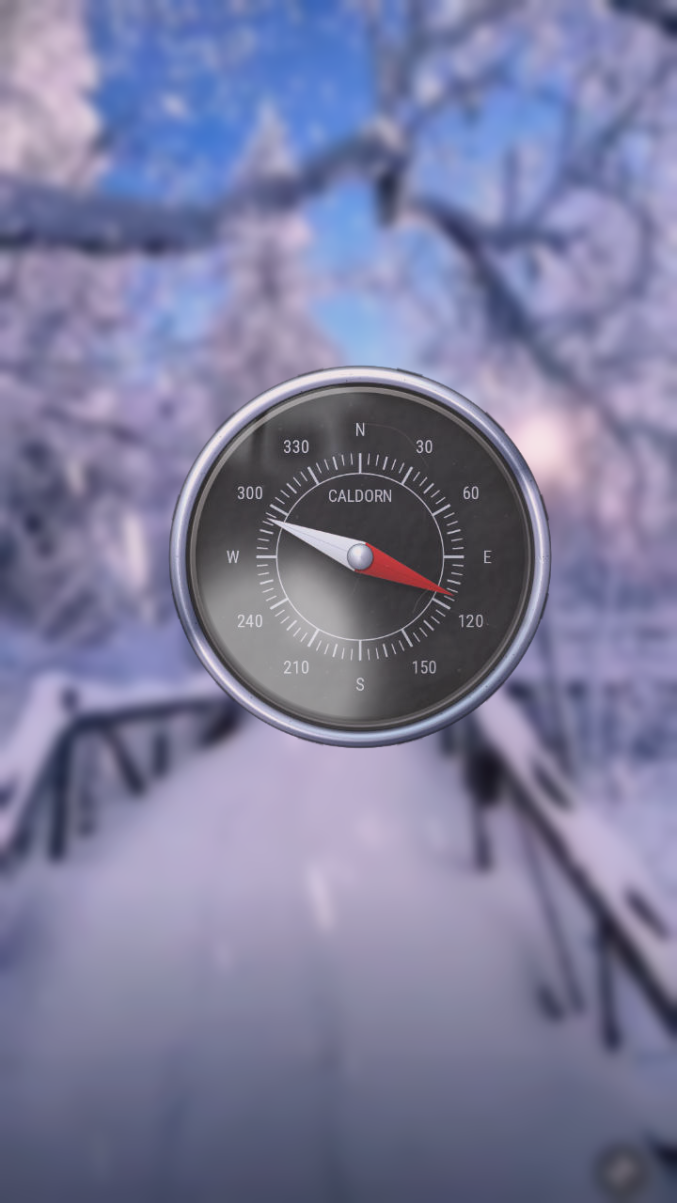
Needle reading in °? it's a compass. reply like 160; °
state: 112.5; °
